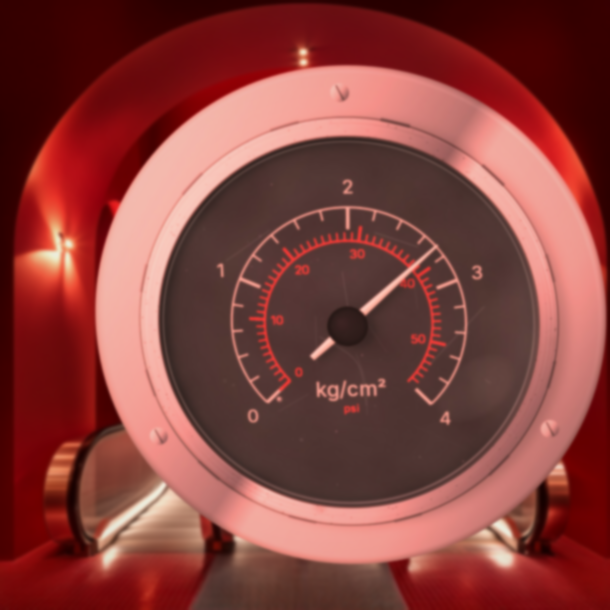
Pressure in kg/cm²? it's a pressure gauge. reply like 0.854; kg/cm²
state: 2.7; kg/cm²
